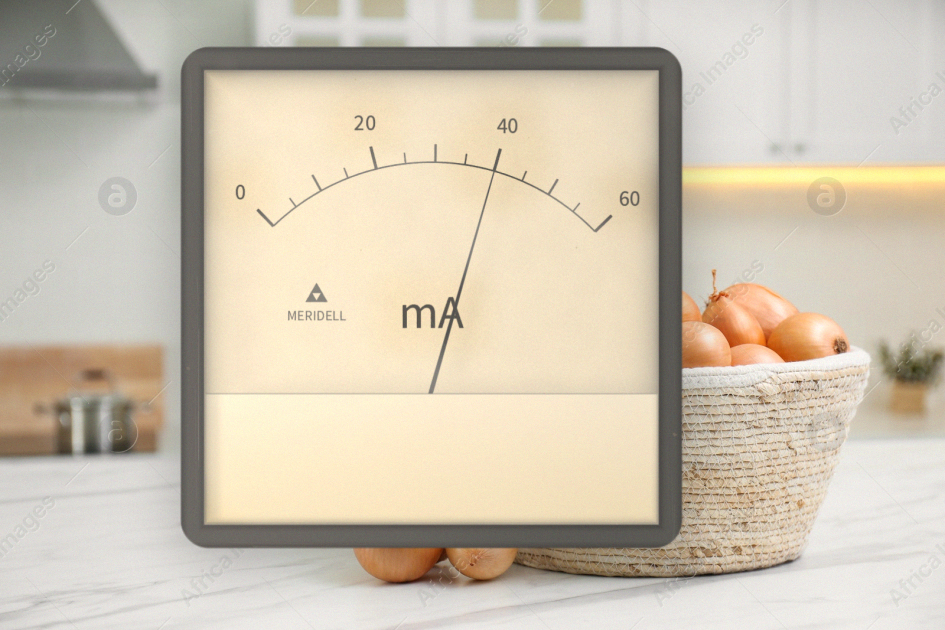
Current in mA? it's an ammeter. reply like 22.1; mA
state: 40; mA
